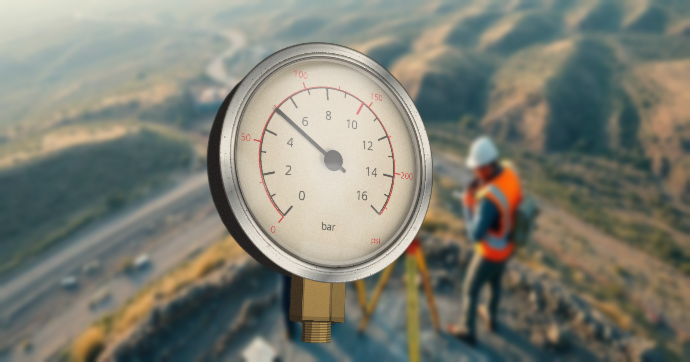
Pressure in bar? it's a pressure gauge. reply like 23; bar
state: 5; bar
